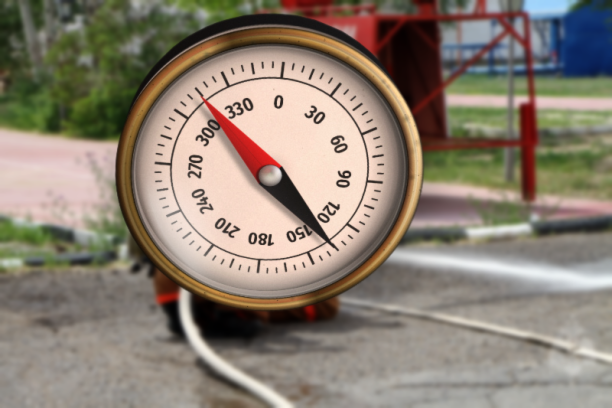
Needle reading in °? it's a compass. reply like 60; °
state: 315; °
